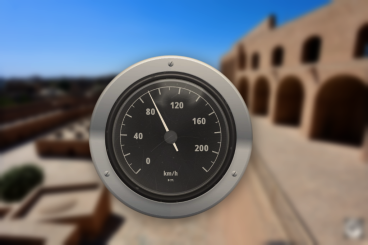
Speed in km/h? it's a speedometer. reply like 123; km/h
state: 90; km/h
